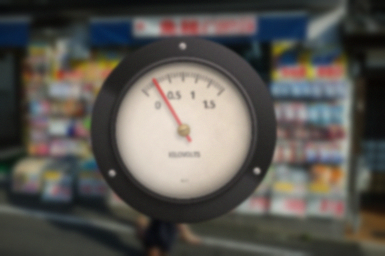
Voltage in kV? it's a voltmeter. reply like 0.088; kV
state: 0.25; kV
